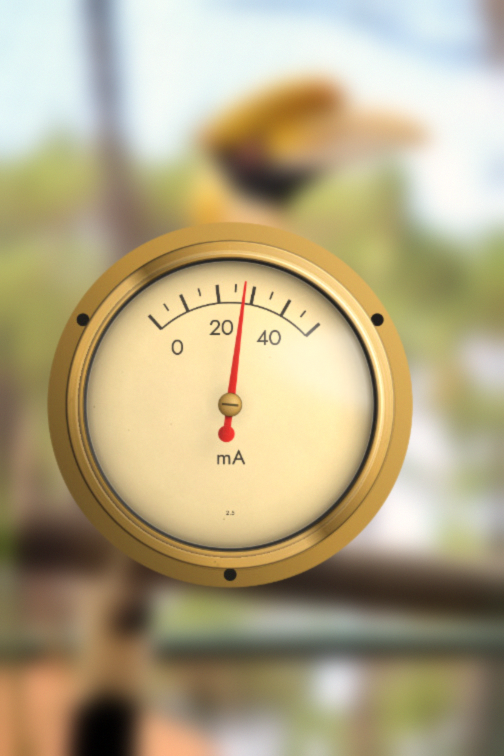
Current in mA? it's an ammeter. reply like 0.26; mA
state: 27.5; mA
